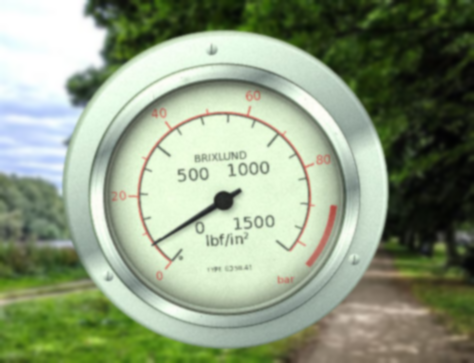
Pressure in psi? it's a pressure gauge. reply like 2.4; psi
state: 100; psi
